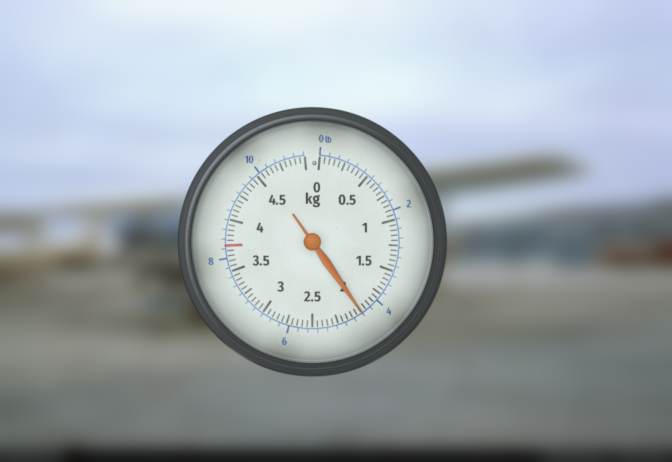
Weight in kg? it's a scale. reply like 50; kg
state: 2; kg
